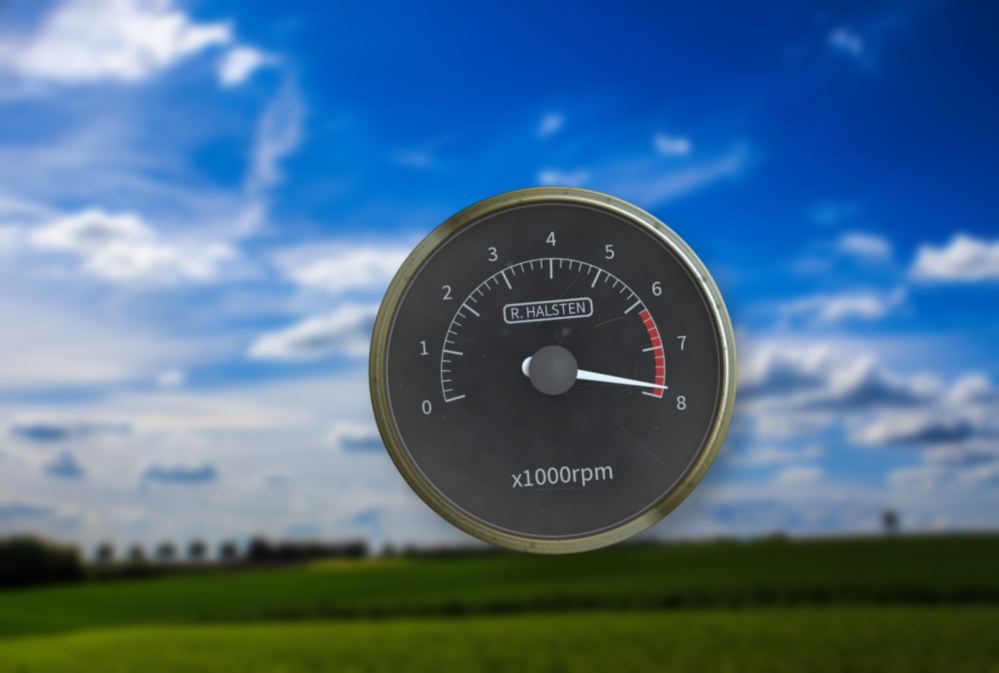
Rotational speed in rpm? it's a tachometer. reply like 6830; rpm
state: 7800; rpm
